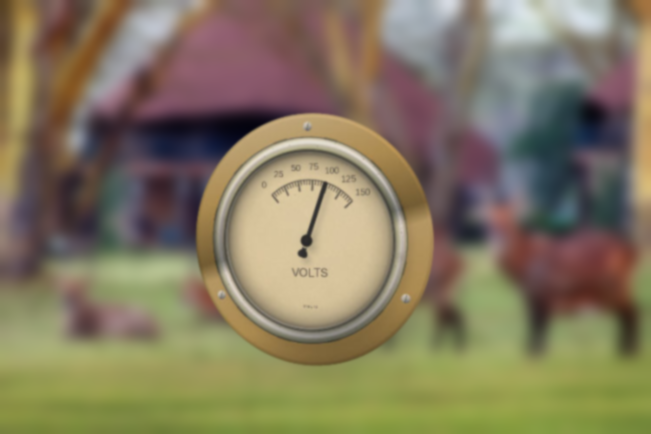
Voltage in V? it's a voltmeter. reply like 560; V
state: 100; V
